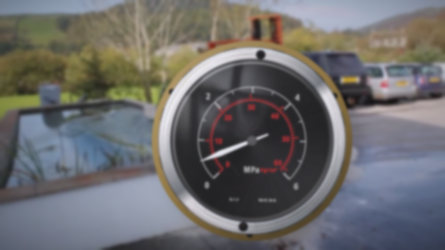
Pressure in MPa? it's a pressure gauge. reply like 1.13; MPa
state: 0.5; MPa
